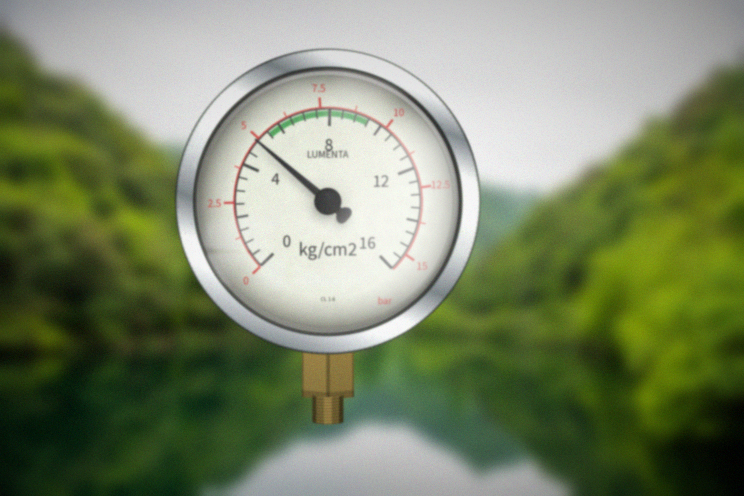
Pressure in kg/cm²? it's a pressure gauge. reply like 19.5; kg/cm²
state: 5; kg/cm²
